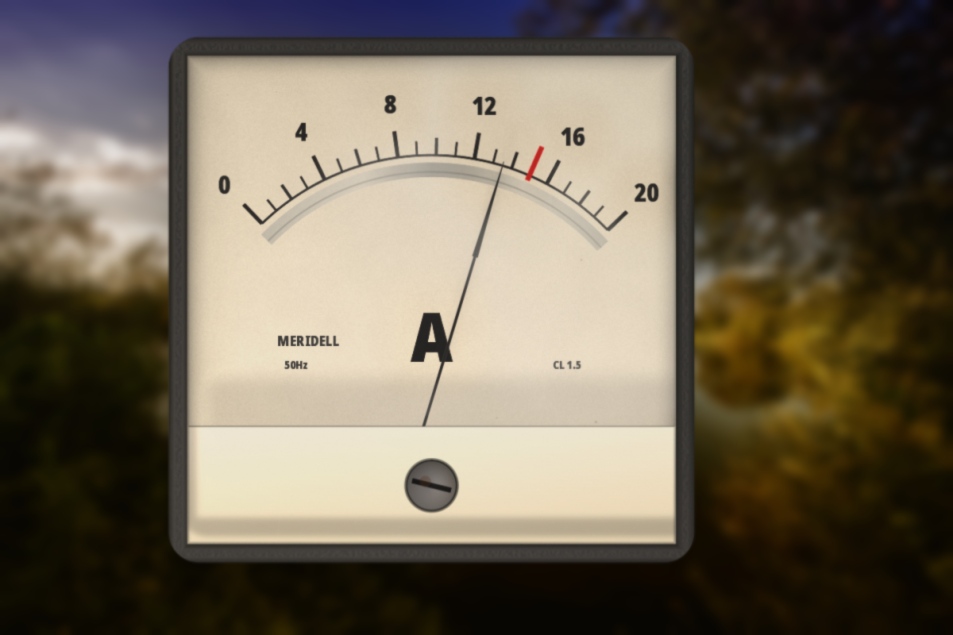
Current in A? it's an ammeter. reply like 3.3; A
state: 13.5; A
